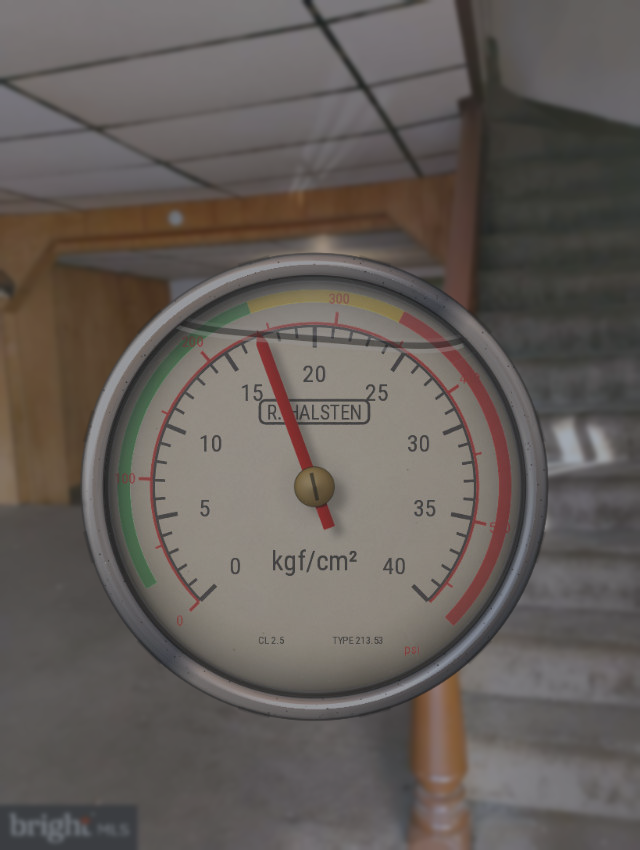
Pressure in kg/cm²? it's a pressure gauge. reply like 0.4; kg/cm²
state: 17; kg/cm²
